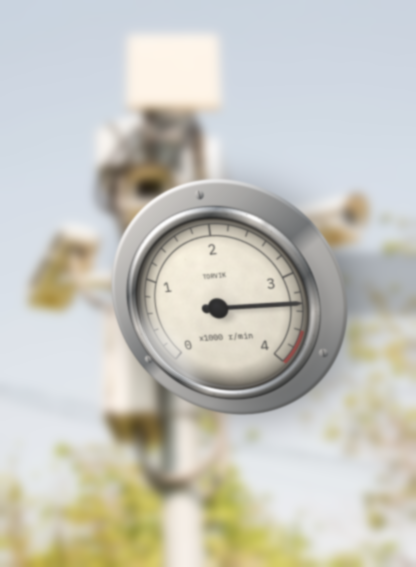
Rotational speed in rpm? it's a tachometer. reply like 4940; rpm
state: 3300; rpm
